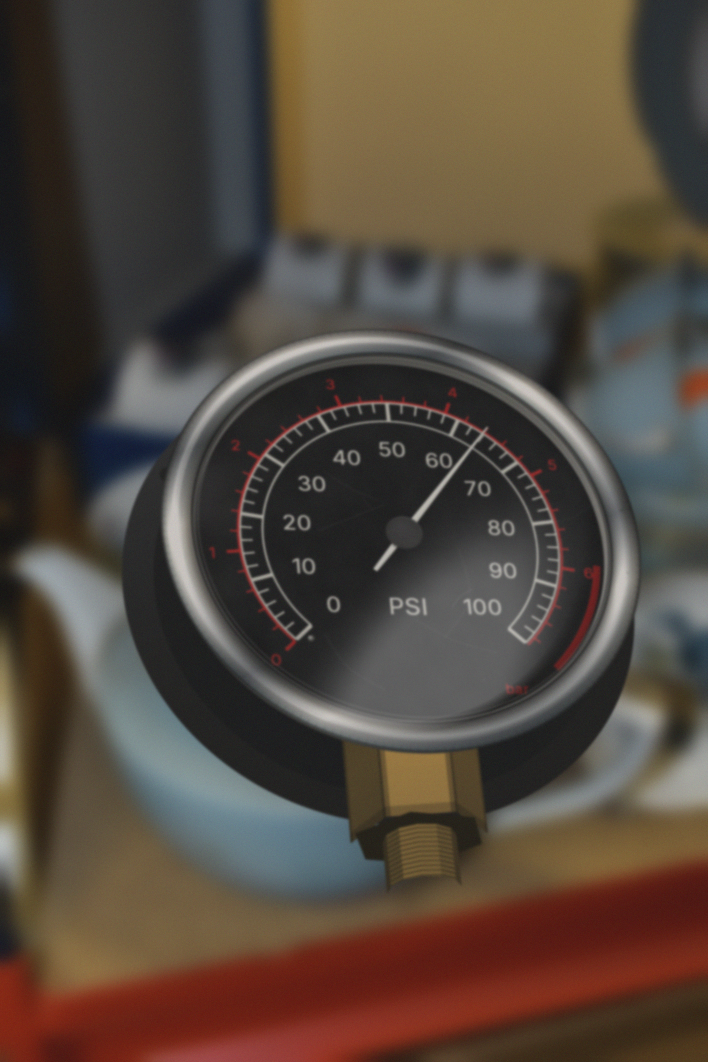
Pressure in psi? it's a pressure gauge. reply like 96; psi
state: 64; psi
